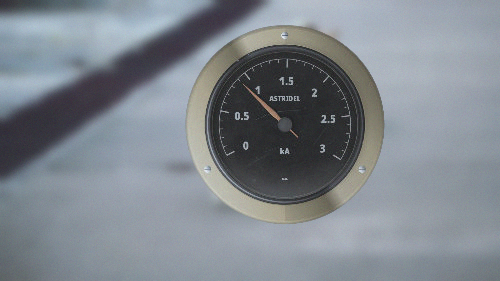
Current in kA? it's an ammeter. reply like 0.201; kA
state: 0.9; kA
